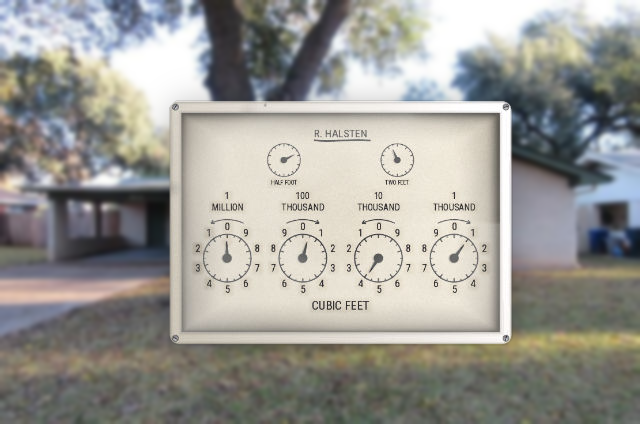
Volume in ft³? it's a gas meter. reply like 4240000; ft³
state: 4100; ft³
